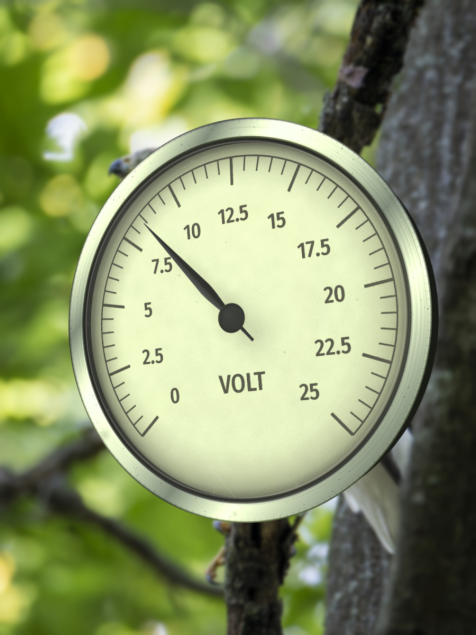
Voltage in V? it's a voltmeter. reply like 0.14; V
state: 8.5; V
